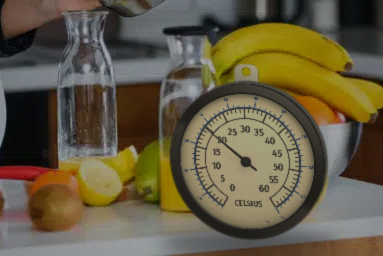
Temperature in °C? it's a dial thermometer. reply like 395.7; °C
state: 20; °C
